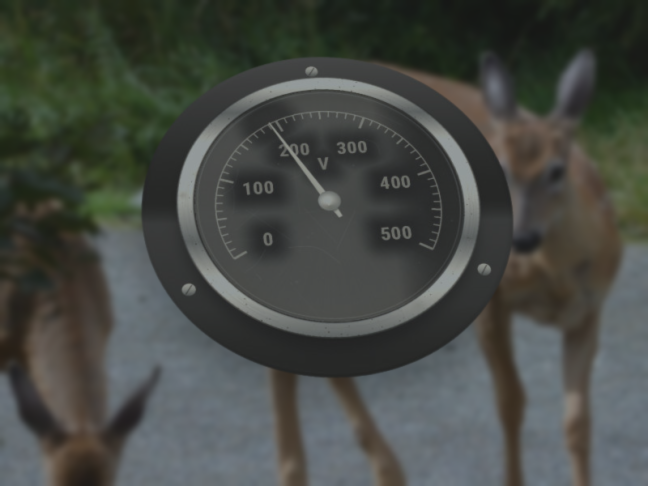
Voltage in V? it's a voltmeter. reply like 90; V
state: 190; V
